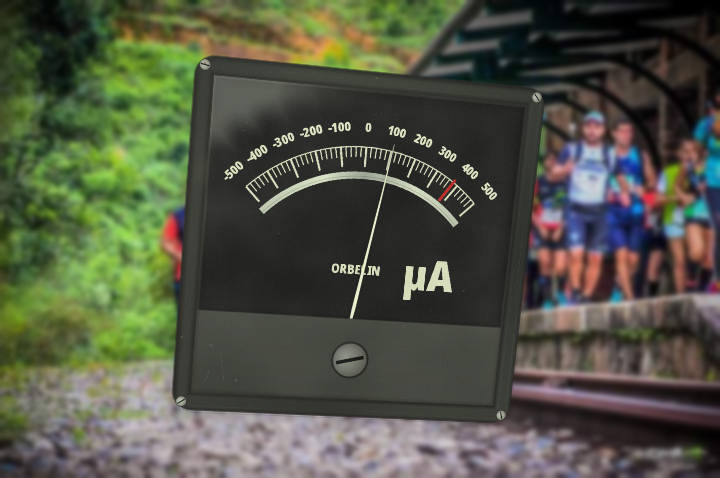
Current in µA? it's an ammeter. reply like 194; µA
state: 100; µA
